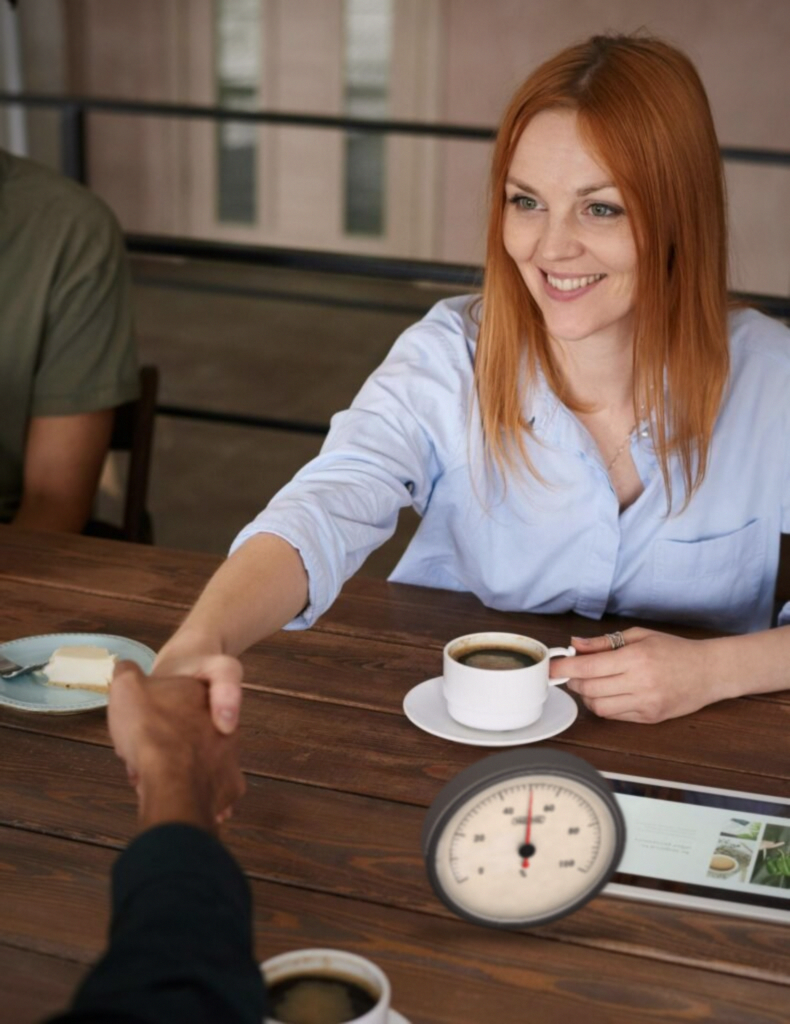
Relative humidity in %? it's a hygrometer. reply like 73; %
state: 50; %
